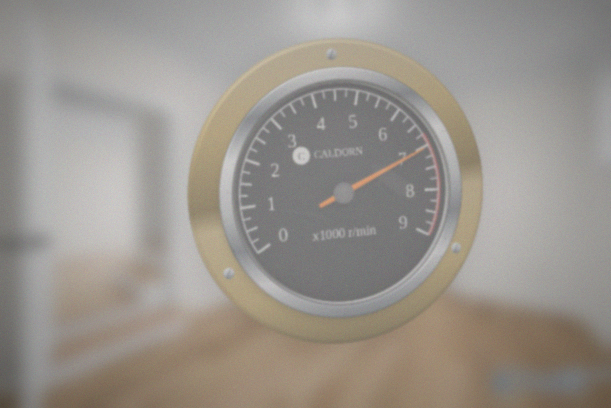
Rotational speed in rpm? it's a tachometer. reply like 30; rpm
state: 7000; rpm
